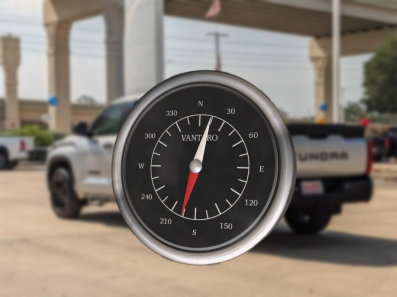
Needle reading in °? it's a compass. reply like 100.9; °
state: 195; °
